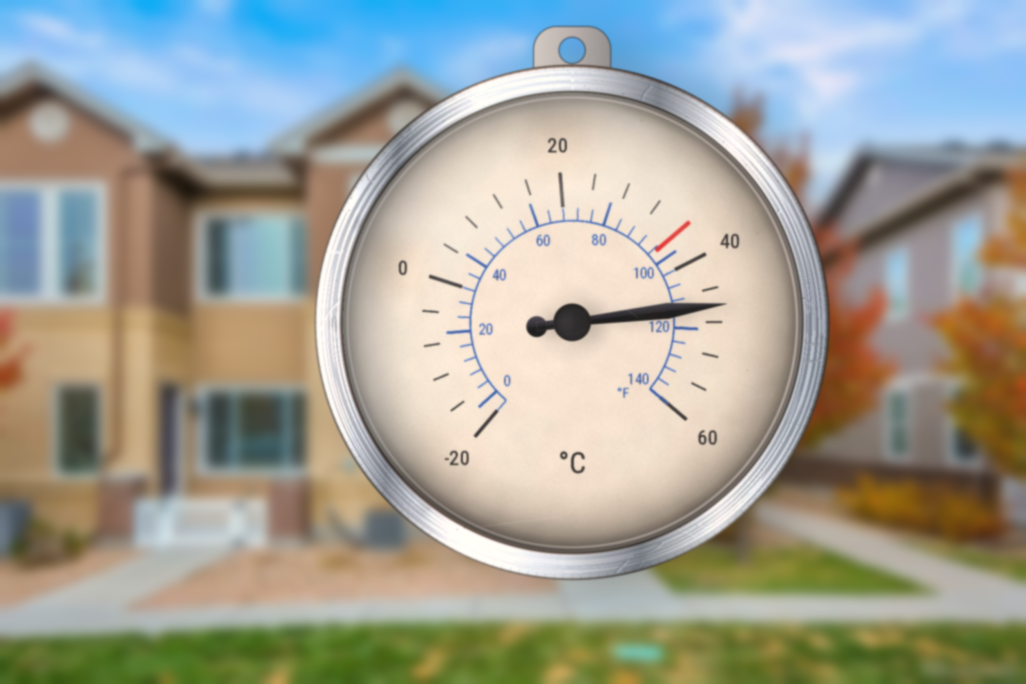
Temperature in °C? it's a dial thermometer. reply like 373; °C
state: 46; °C
